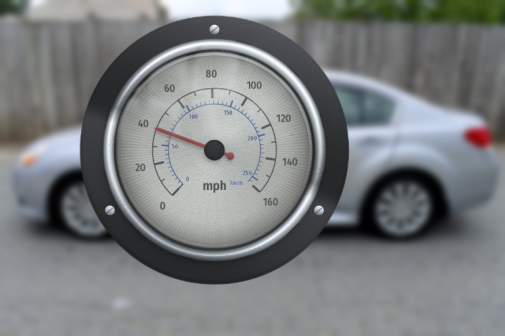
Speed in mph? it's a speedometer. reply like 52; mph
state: 40; mph
